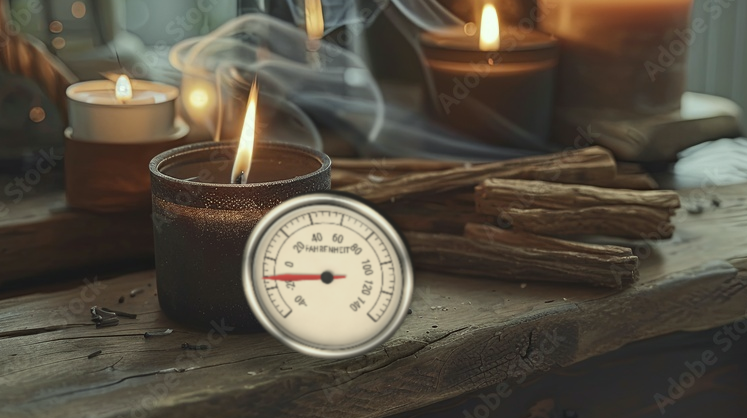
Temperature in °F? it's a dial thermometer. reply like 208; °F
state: -12; °F
